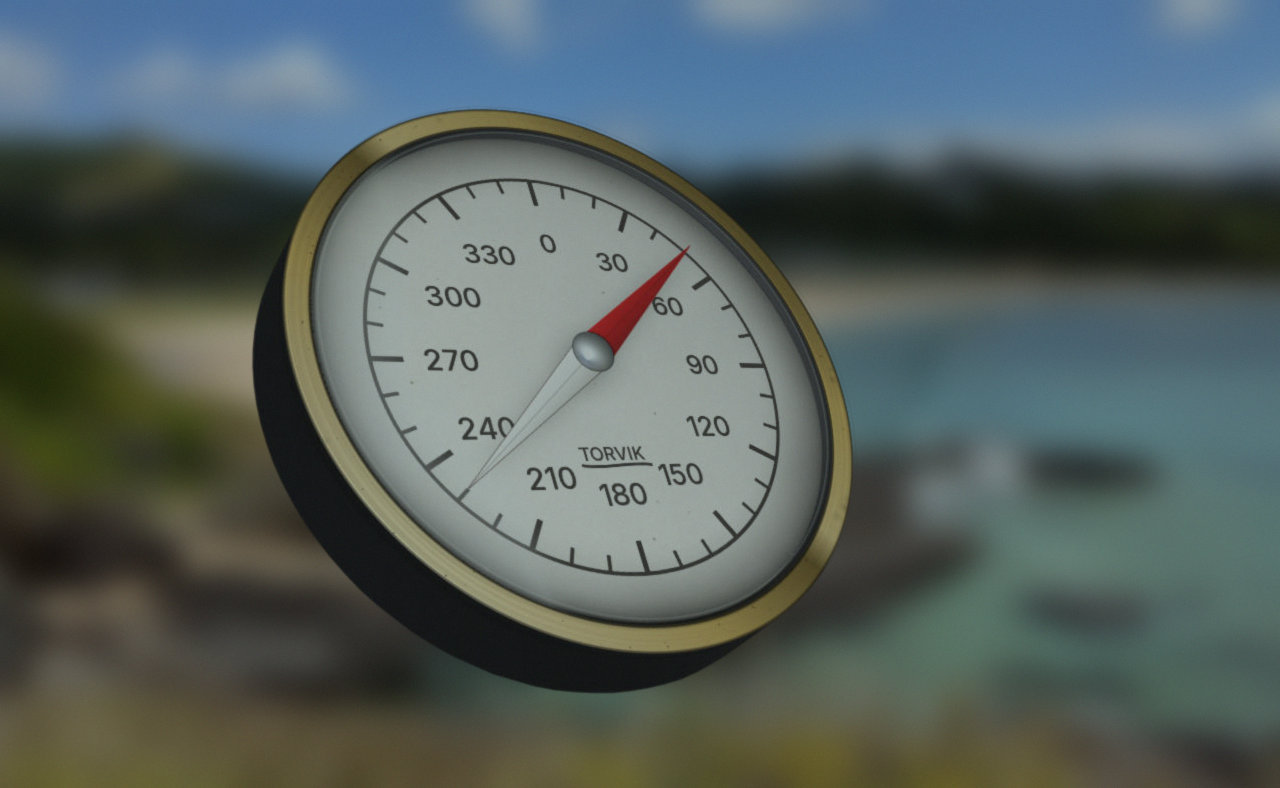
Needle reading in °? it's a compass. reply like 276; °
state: 50; °
